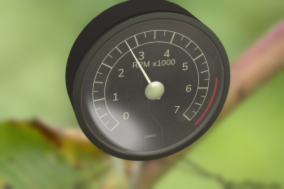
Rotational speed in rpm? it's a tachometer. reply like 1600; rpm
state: 2750; rpm
